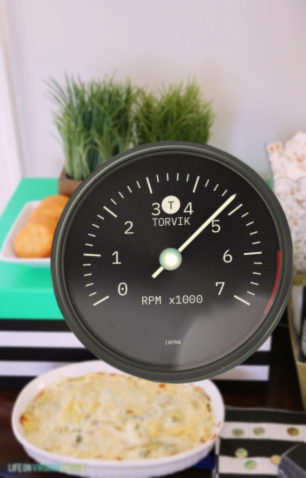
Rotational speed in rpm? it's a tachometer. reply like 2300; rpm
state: 4800; rpm
